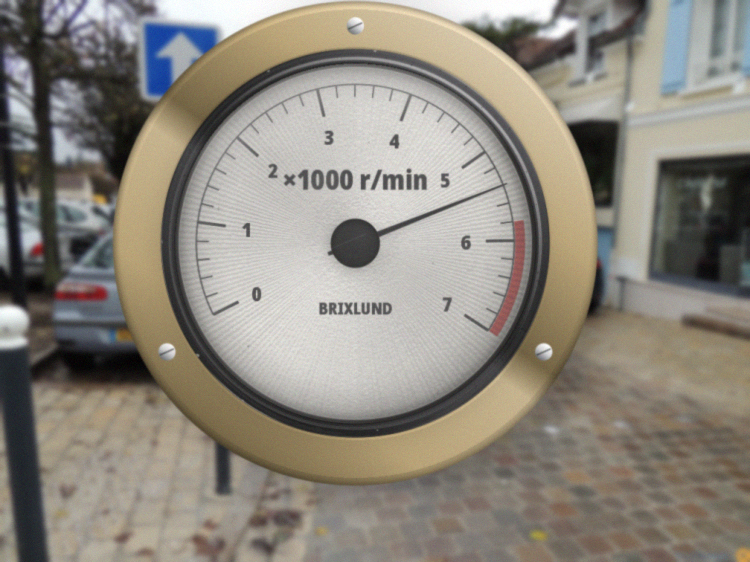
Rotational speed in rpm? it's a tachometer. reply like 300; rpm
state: 5400; rpm
